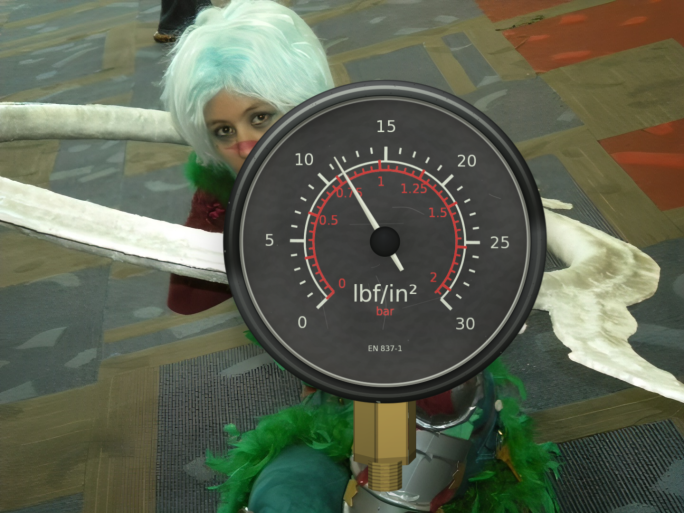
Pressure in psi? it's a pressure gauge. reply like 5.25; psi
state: 11.5; psi
